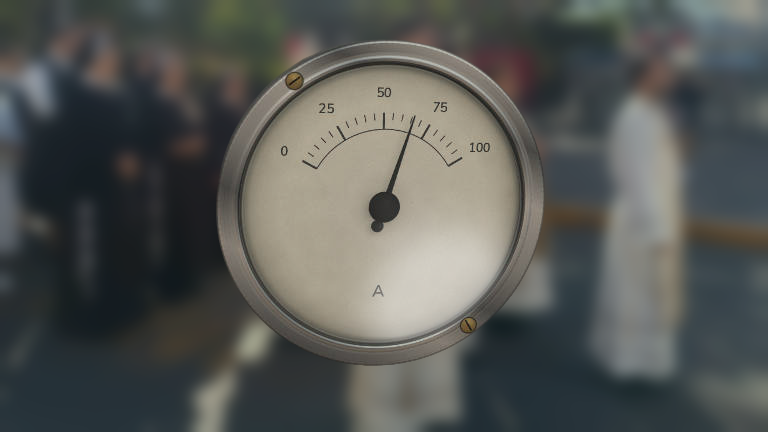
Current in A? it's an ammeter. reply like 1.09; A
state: 65; A
